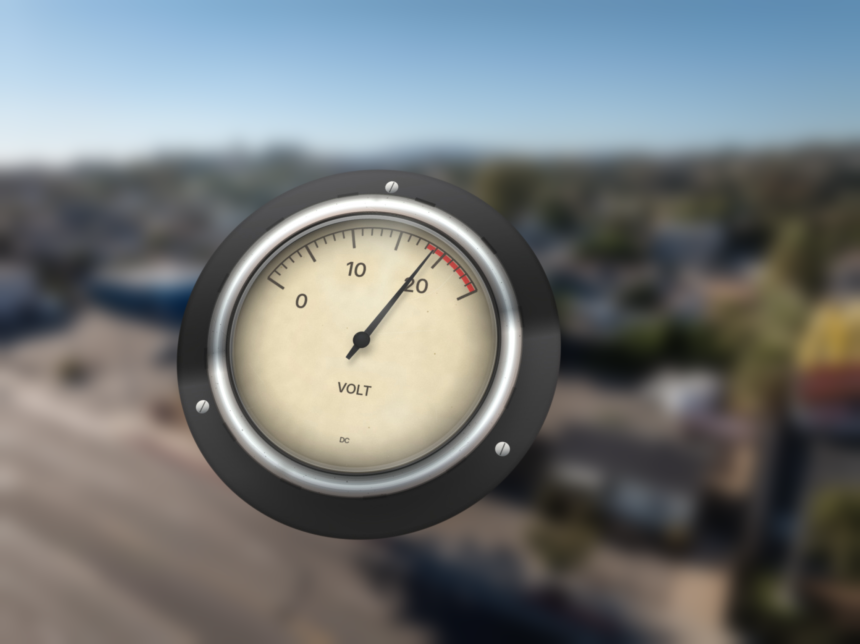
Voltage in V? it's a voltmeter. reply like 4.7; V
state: 19; V
